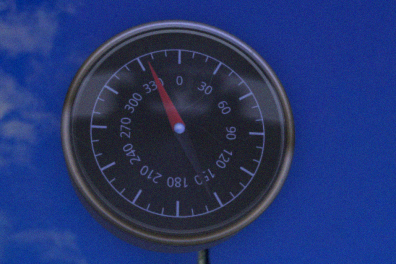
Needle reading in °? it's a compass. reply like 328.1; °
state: 335; °
